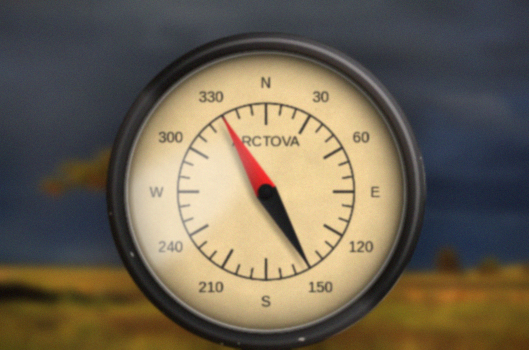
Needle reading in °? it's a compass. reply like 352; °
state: 330; °
